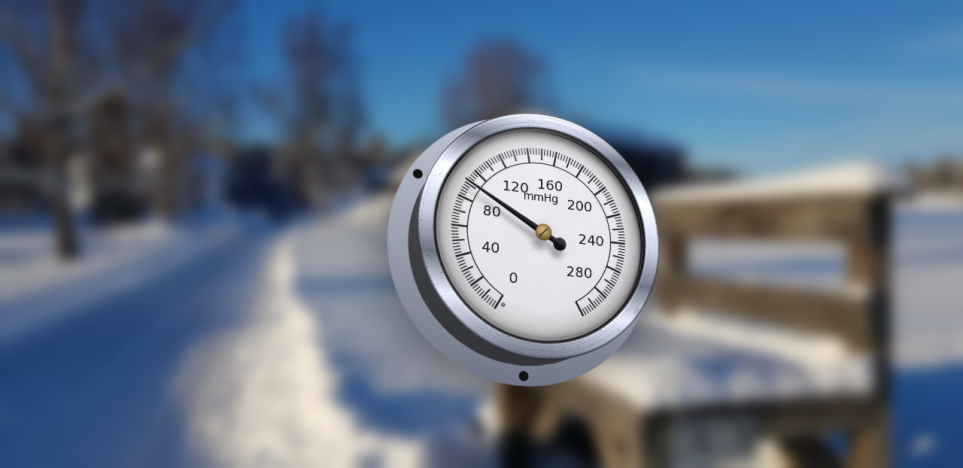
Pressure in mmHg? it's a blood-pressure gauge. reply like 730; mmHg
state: 90; mmHg
